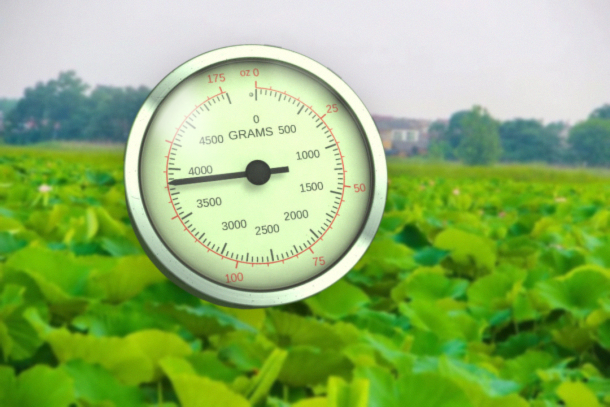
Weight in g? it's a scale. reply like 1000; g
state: 3850; g
